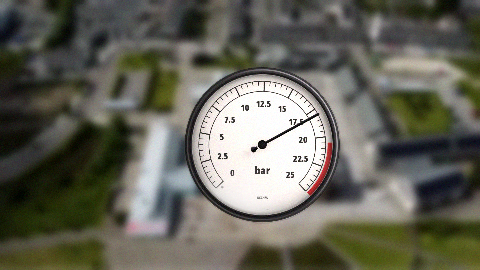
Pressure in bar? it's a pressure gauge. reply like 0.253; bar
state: 18; bar
